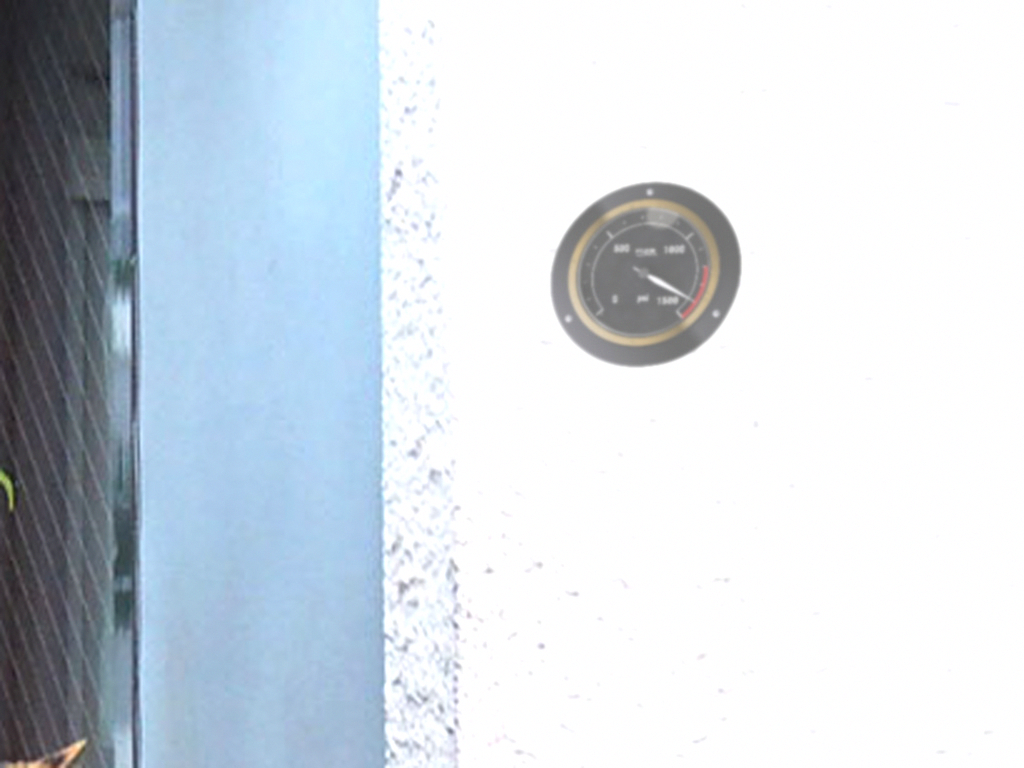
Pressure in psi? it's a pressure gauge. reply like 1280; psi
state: 1400; psi
